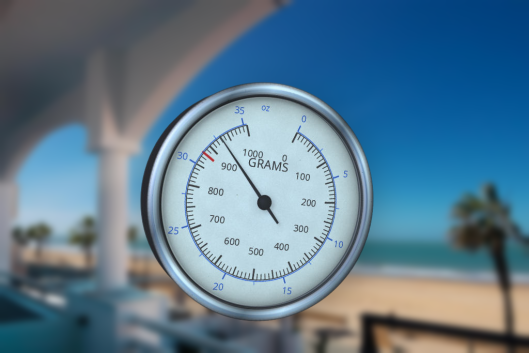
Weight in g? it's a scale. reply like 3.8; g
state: 930; g
